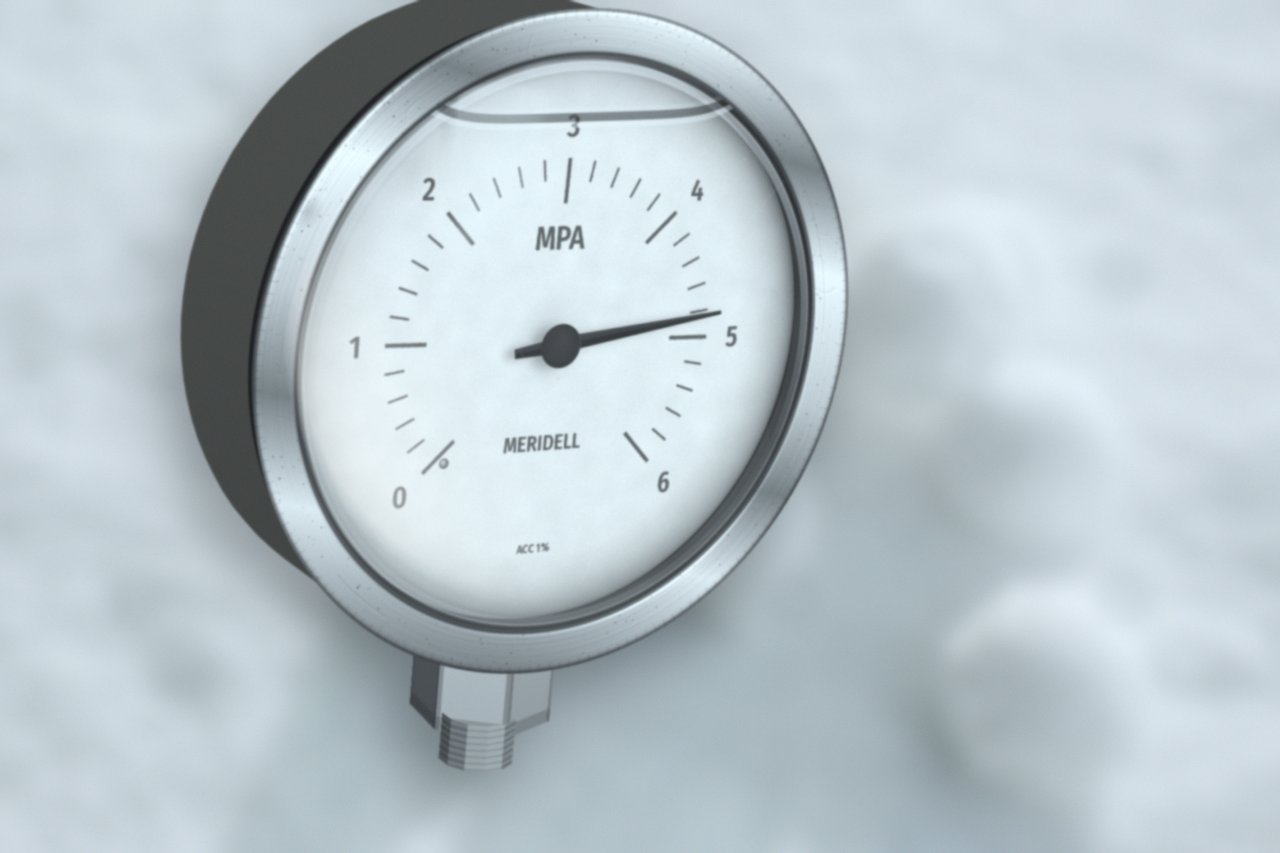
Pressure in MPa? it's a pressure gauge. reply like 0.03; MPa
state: 4.8; MPa
